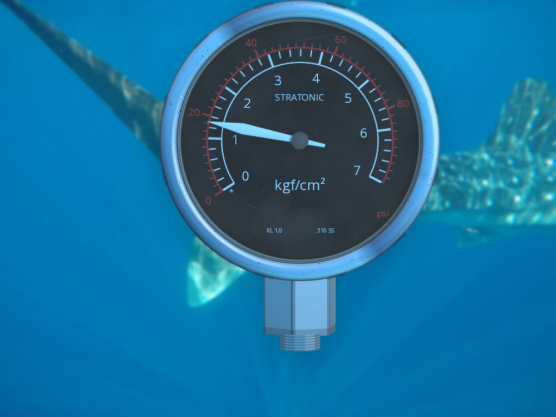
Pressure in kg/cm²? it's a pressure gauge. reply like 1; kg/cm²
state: 1.3; kg/cm²
